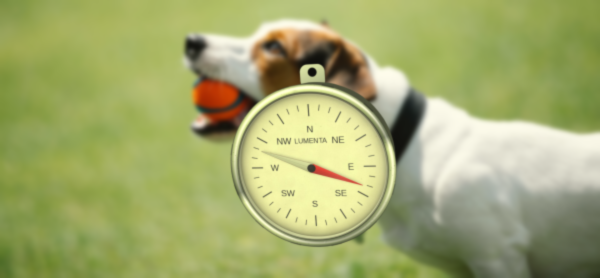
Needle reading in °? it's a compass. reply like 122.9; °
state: 110; °
